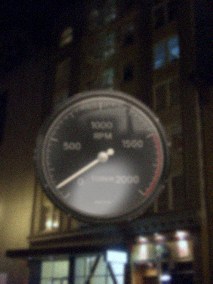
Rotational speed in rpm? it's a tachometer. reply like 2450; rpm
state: 100; rpm
